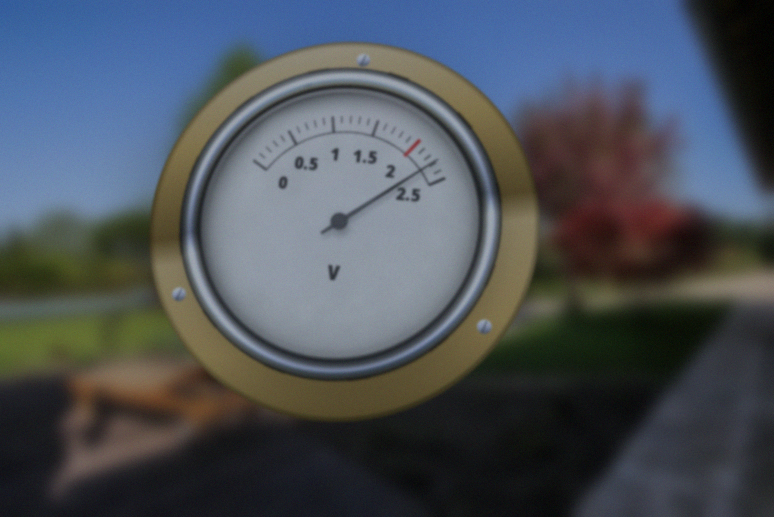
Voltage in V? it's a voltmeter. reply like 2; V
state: 2.3; V
